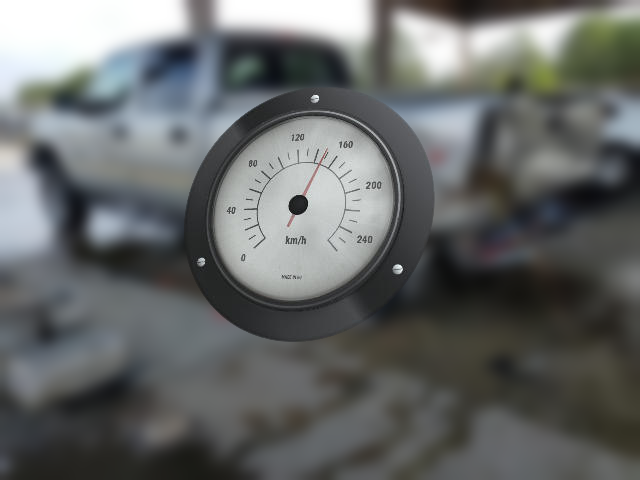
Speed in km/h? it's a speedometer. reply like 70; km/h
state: 150; km/h
